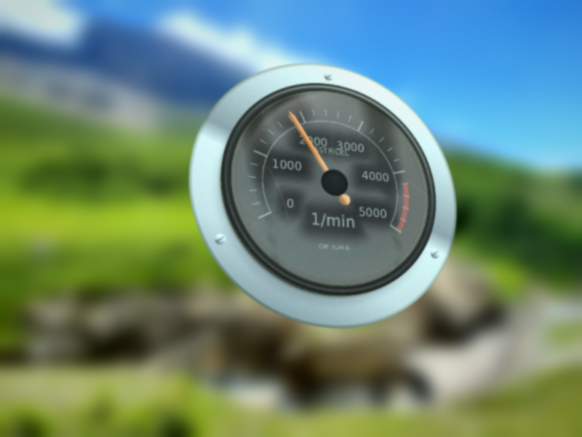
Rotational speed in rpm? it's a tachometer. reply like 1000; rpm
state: 1800; rpm
